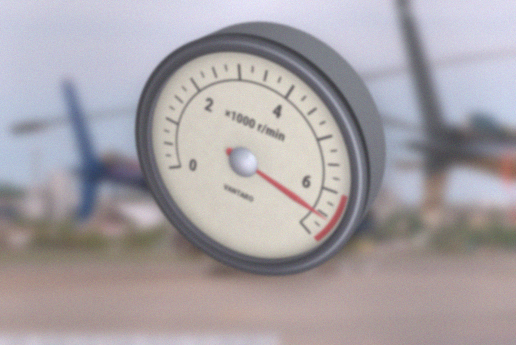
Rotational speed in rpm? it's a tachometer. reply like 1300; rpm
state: 6500; rpm
